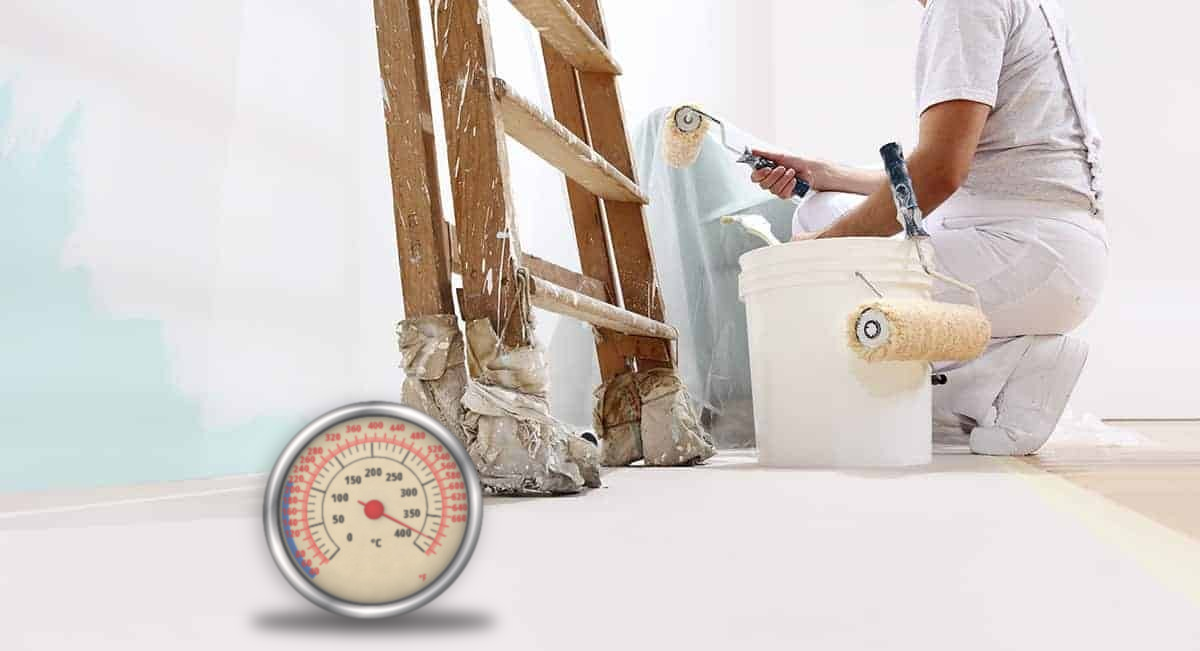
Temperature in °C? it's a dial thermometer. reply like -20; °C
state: 380; °C
